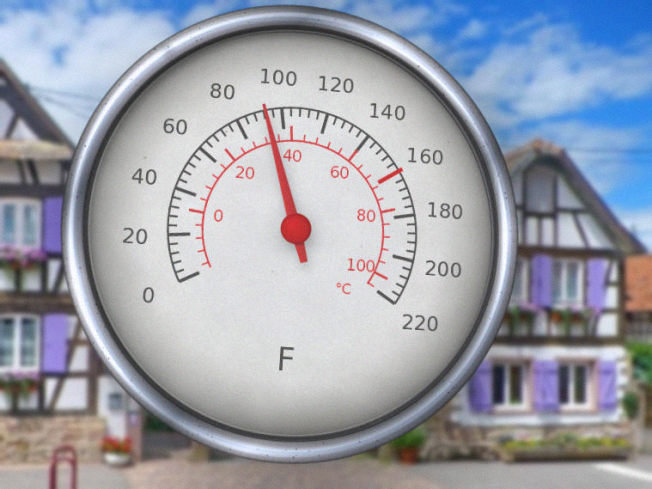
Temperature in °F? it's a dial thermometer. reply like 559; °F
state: 92; °F
